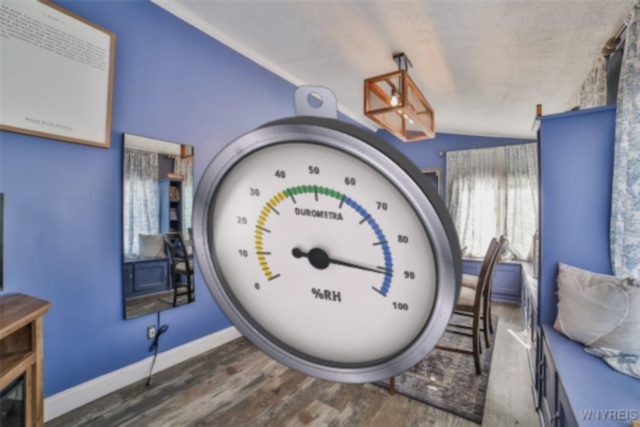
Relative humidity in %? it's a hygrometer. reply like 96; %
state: 90; %
